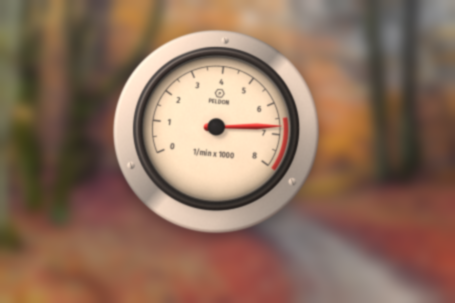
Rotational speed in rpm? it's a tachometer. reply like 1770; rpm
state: 6750; rpm
